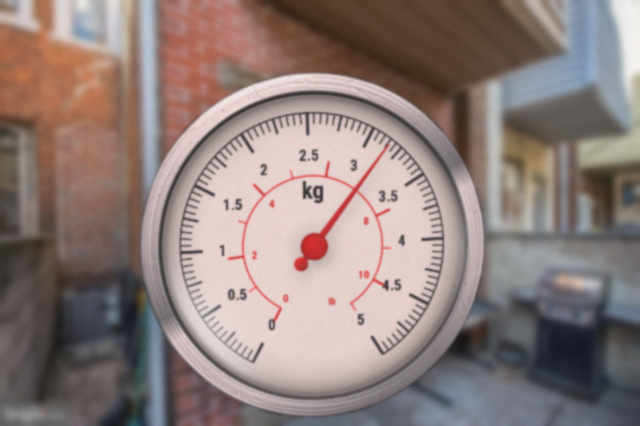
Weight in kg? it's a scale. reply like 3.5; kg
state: 3.15; kg
